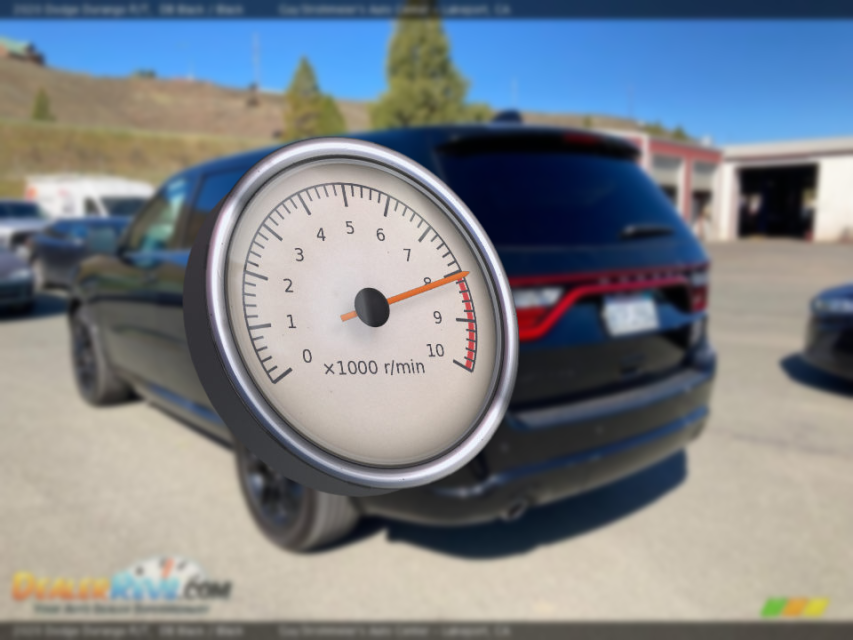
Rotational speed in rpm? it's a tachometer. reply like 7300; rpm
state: 8100; rpm
